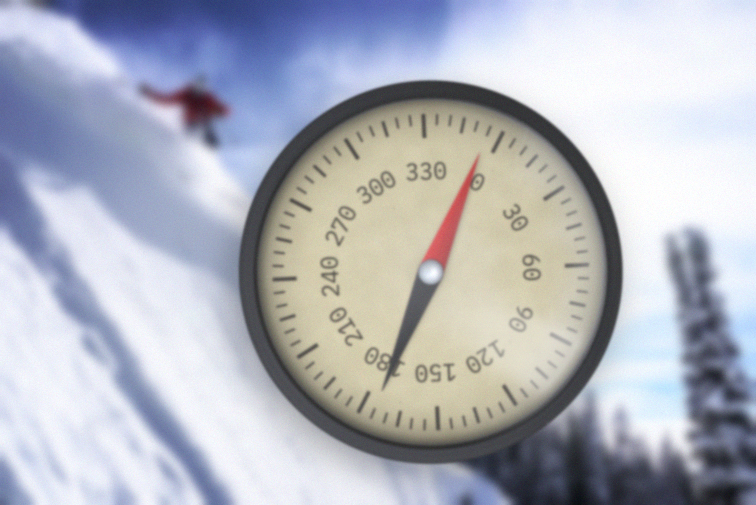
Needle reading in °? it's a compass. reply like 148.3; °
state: 355; °
